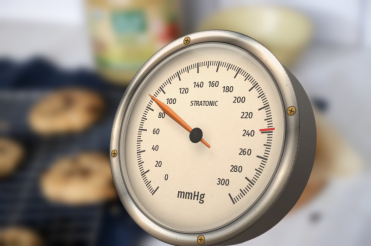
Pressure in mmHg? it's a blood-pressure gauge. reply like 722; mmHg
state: 90; mmHg
